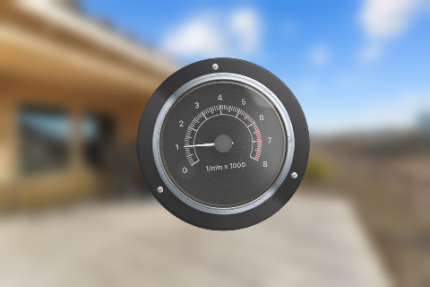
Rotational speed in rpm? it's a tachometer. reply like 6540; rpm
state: 1000; rpm
